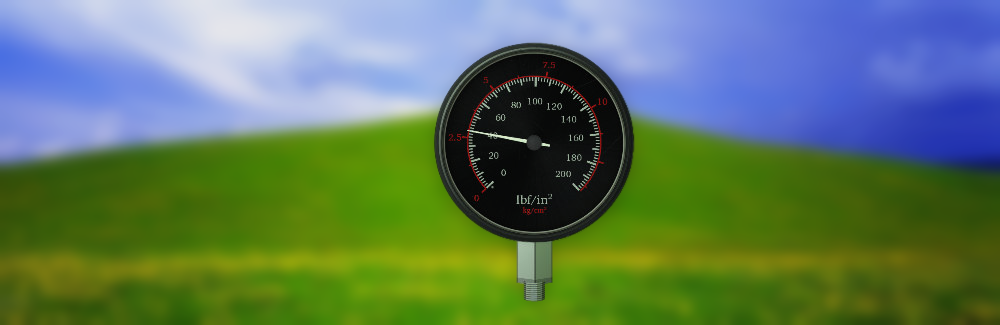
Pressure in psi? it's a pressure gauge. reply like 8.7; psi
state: 40; psi
